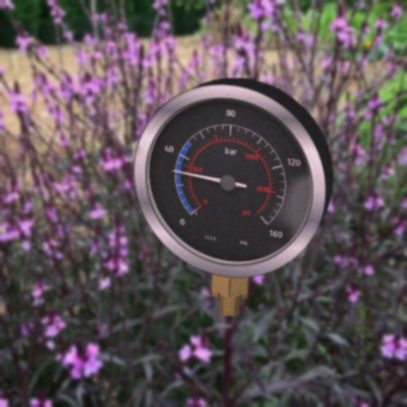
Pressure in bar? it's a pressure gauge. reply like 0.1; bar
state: 30; bar
